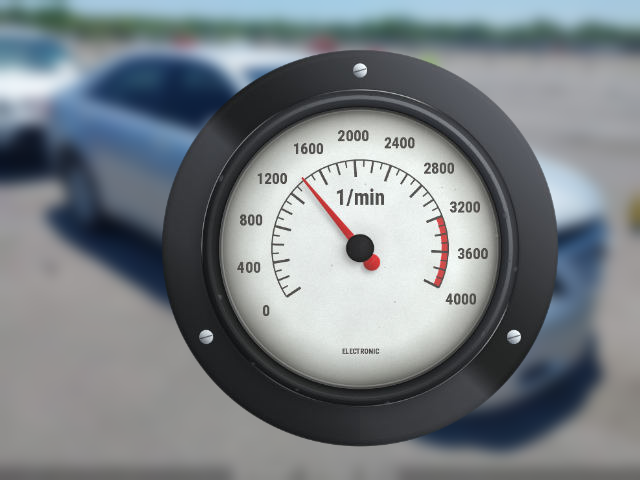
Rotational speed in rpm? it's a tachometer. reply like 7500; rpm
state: 1400; rpm
